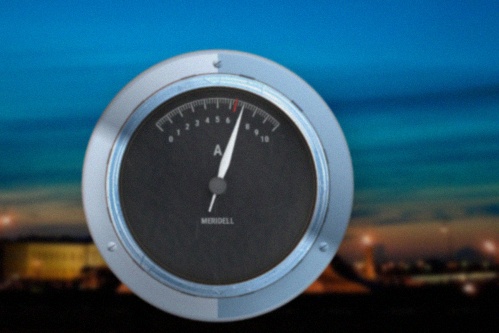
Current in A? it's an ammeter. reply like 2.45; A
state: 7; A
